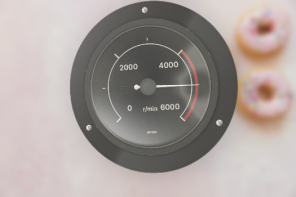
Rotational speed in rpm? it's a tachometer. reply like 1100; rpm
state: 5000; rpm
